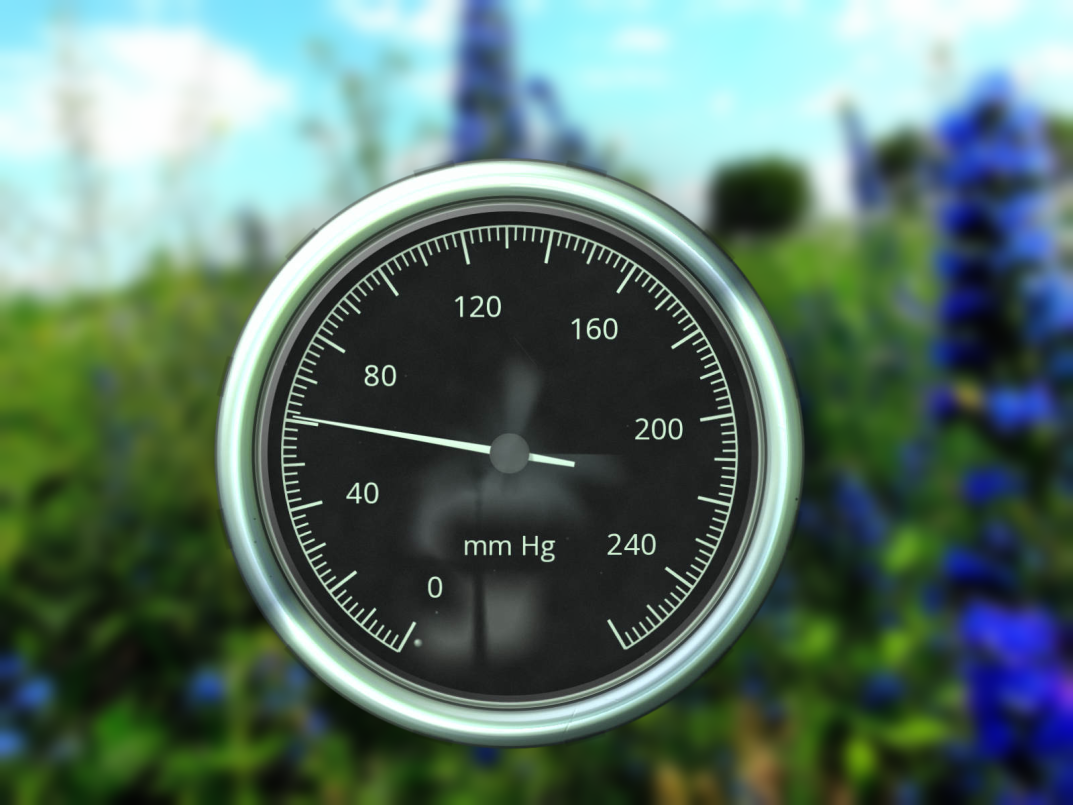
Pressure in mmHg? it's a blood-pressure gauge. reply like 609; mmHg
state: 61; mmHg
